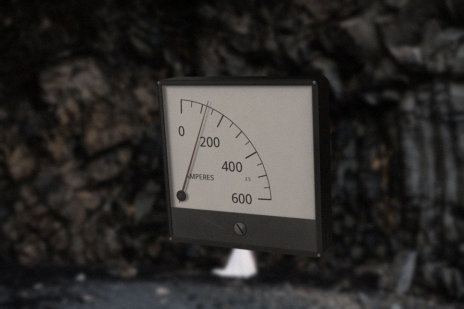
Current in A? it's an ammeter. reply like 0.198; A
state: 125; A
